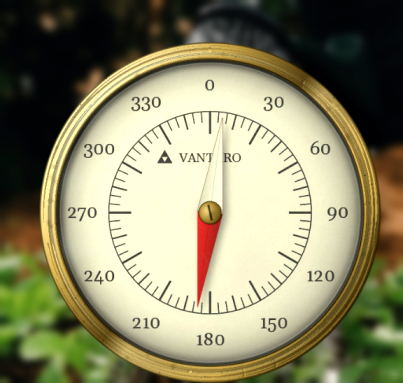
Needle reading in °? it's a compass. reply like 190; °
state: 187.5; °
